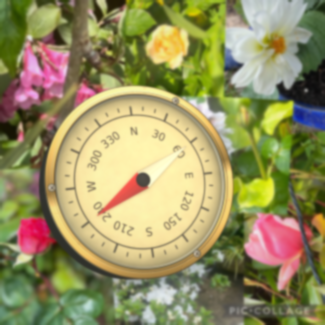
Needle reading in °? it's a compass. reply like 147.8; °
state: 240; °
